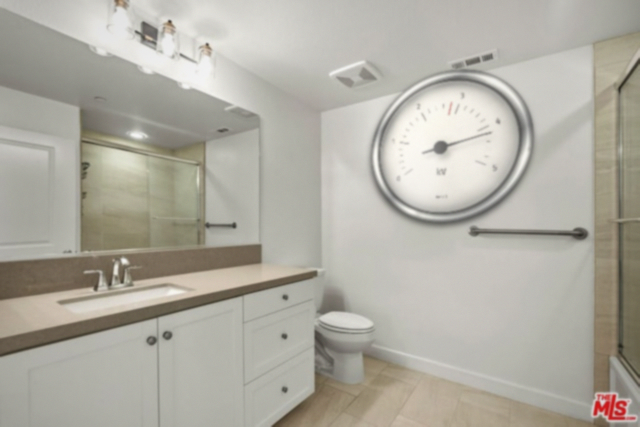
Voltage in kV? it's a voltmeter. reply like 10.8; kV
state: 4.2; kV
